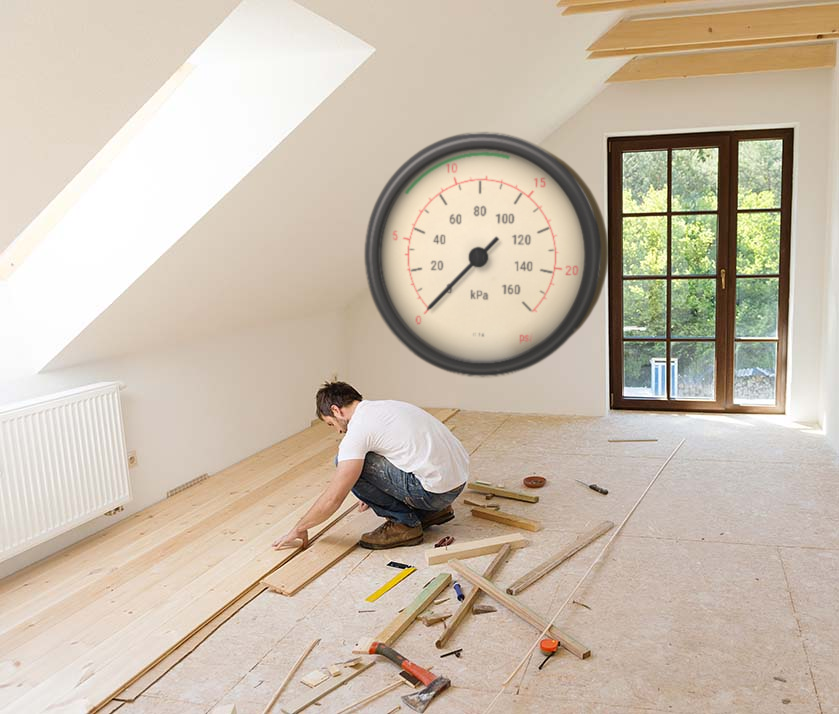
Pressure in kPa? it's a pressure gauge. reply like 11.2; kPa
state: 0; kPa
